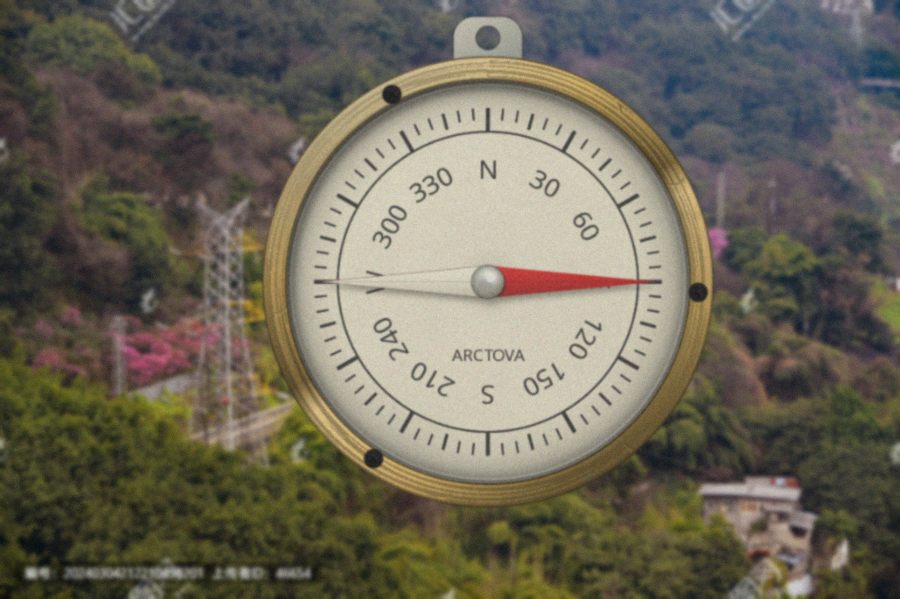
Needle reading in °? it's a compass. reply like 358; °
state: 90; °
